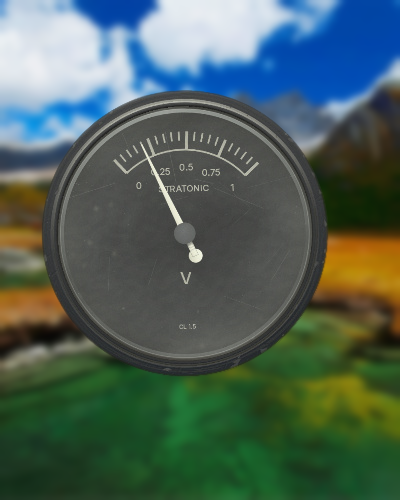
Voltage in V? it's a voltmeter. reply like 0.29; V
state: 0.2; V
